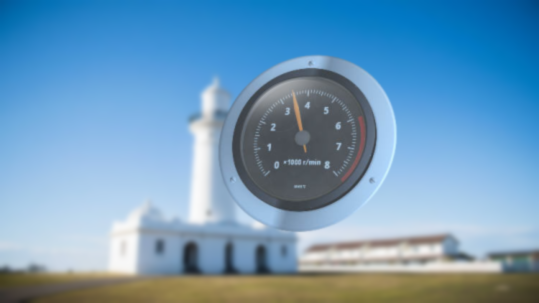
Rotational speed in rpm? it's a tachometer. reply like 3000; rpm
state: 3500; rpm
